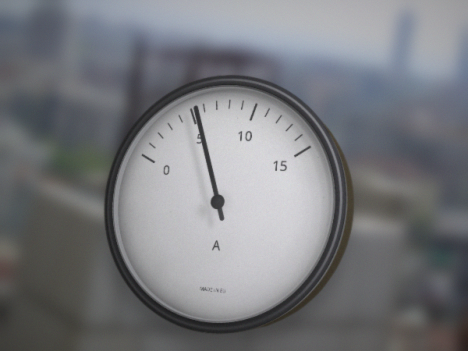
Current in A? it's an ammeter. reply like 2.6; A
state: 5.5; A
